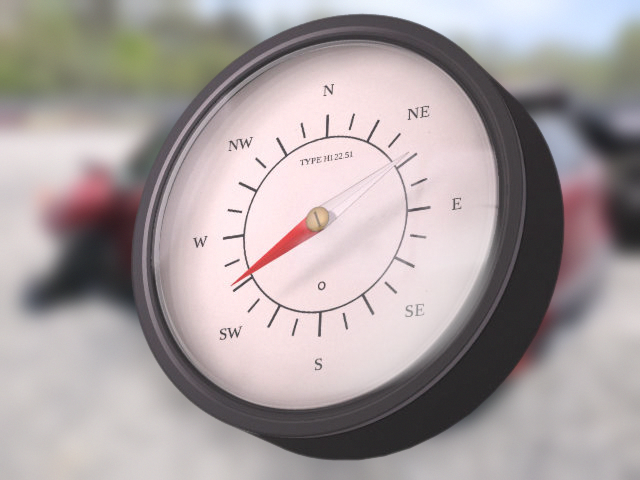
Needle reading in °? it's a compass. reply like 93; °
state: 240; °
